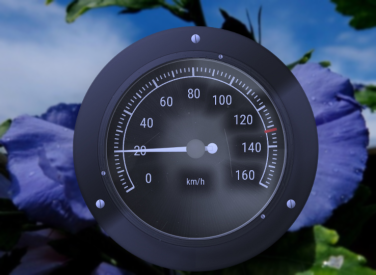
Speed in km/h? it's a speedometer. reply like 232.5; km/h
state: 20; km/h
